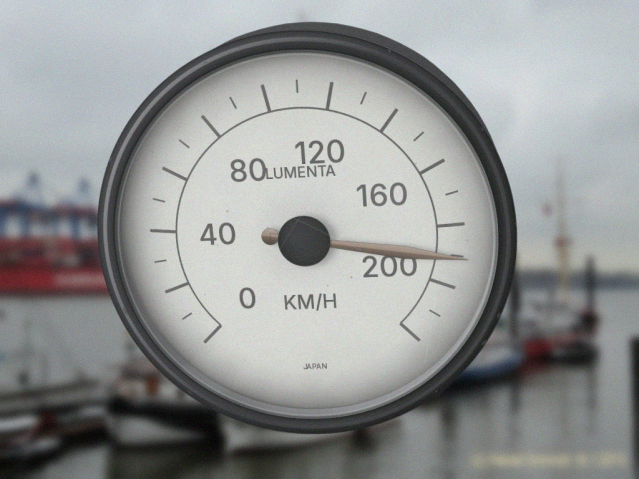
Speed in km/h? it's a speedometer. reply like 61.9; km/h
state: 190; km/h
